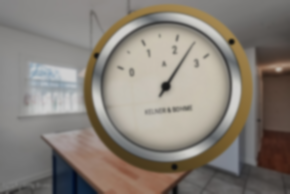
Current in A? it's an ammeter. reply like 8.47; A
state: 2.5; A
